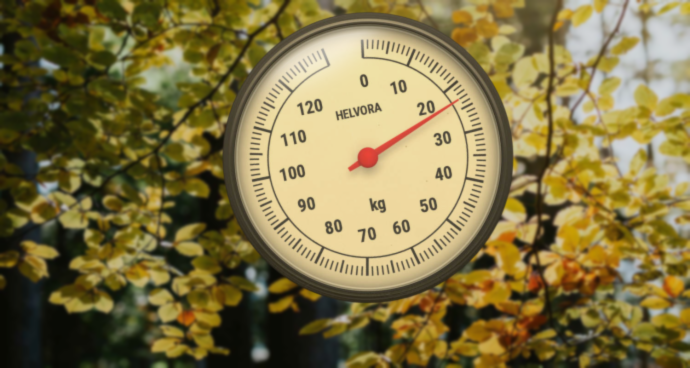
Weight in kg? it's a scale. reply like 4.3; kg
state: 23; kg
